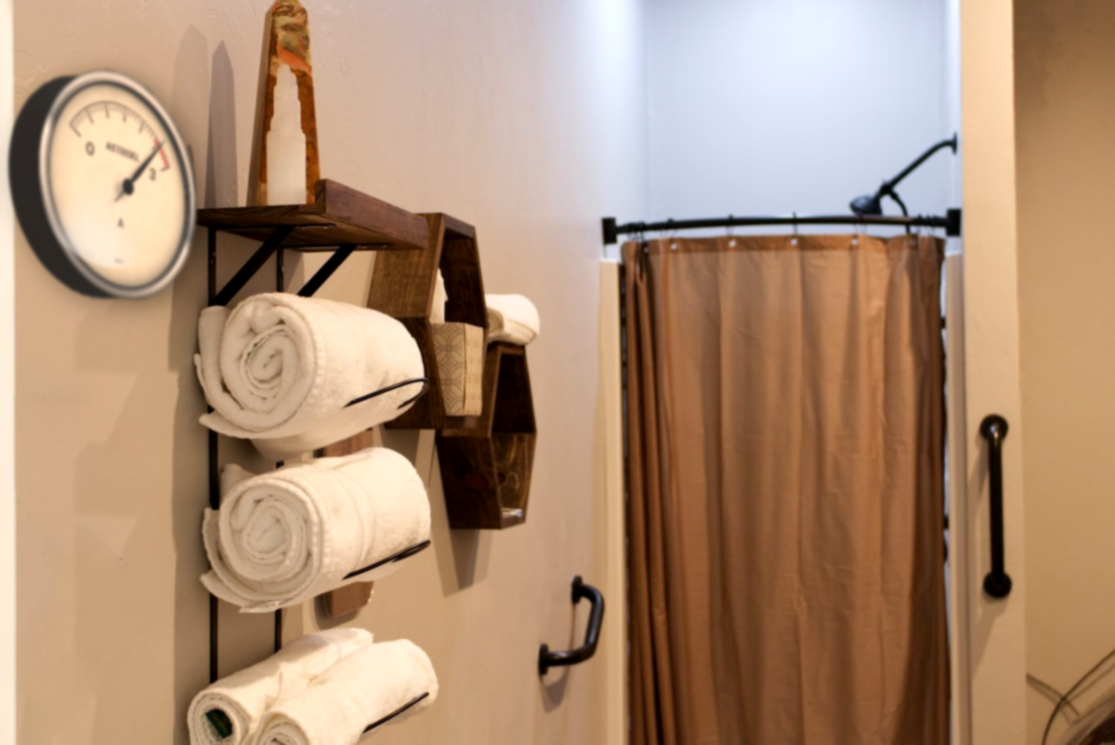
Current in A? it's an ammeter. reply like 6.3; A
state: 2.5; A
